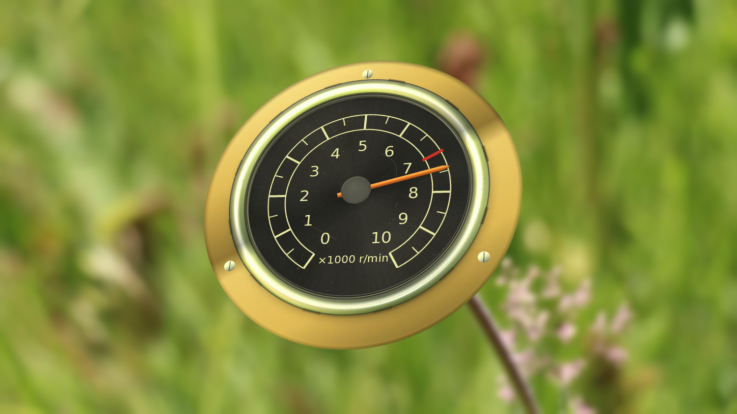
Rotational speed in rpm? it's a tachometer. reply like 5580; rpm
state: 7500; rpm
